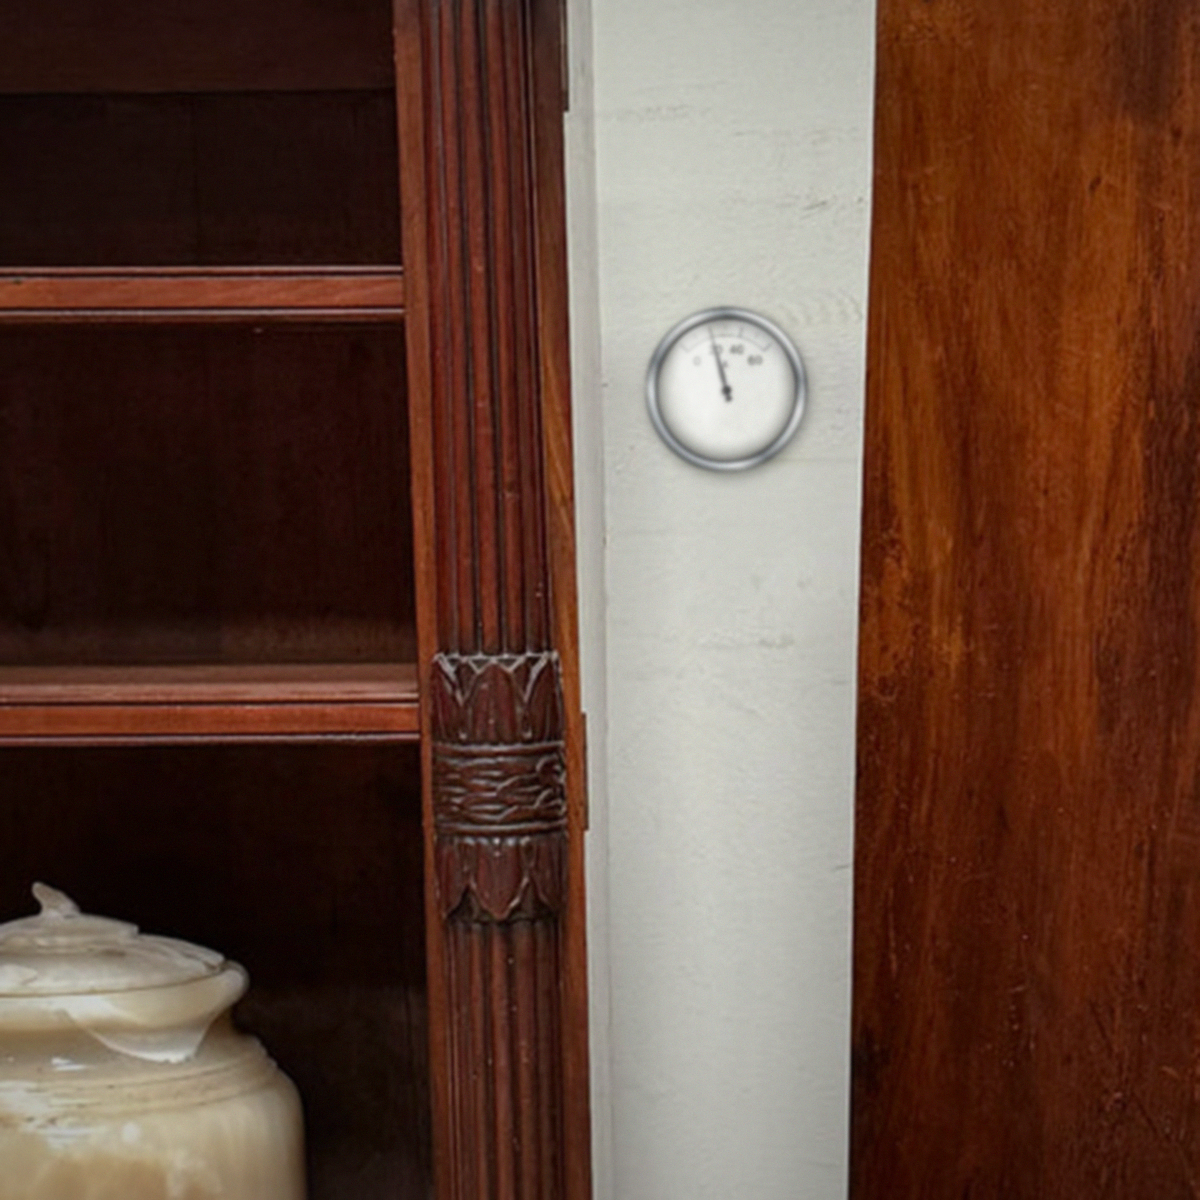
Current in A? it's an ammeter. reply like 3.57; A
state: 20; A
